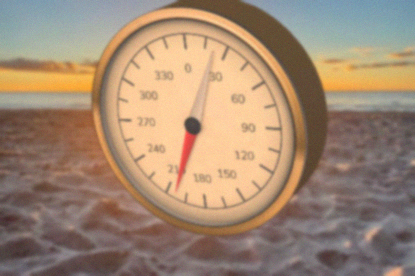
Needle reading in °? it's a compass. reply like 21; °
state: 202.5; °
